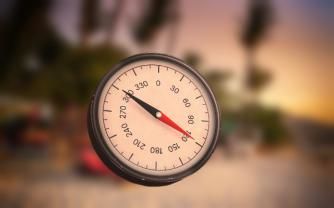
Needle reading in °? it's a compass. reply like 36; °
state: 120; °
